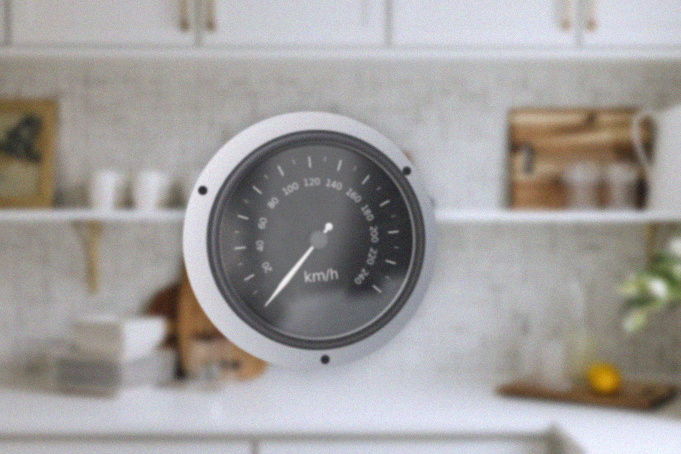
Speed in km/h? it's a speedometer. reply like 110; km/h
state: 0; km/h
